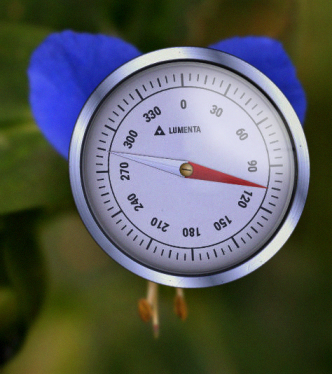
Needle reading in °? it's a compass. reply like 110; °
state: 105; °
